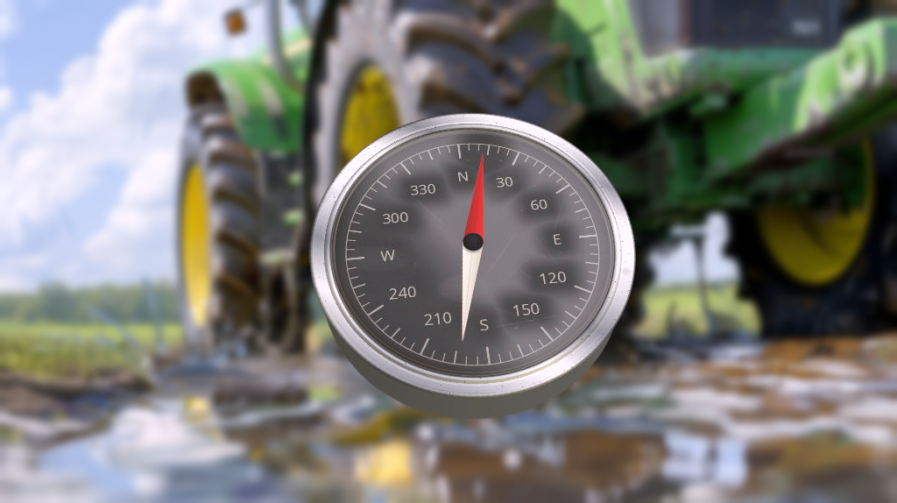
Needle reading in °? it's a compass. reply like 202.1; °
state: 12.5; °
